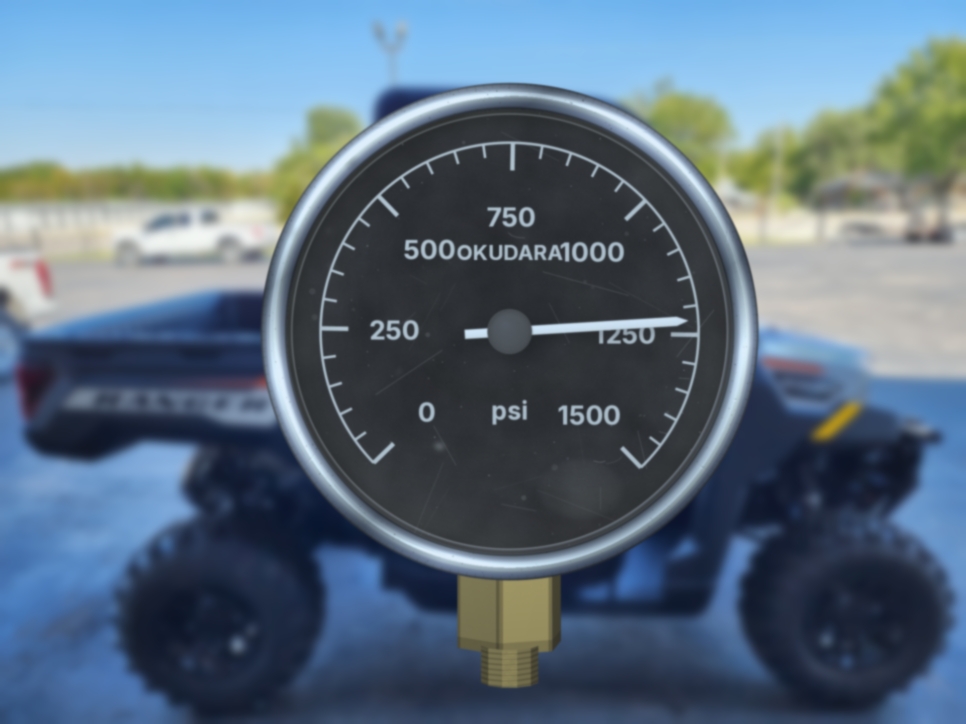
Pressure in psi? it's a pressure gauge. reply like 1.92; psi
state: 1225; psi
